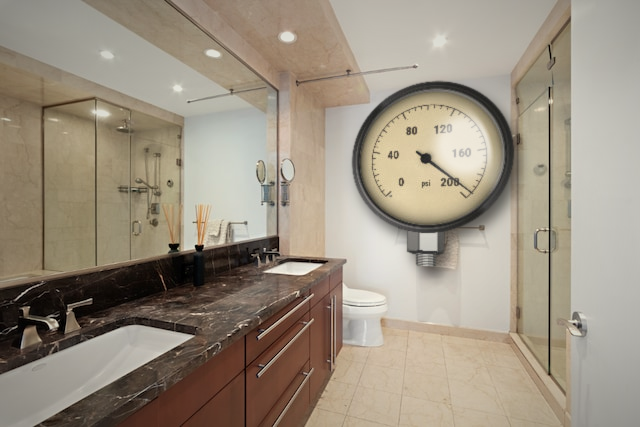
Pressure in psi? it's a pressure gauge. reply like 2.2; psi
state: 195; psi
